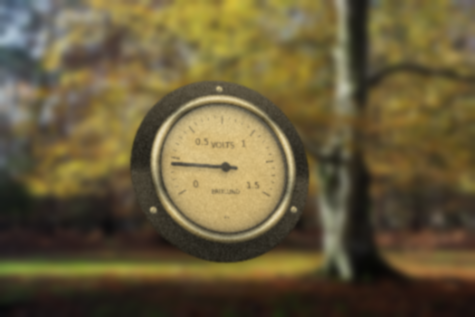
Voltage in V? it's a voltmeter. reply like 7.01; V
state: 0.2; V
